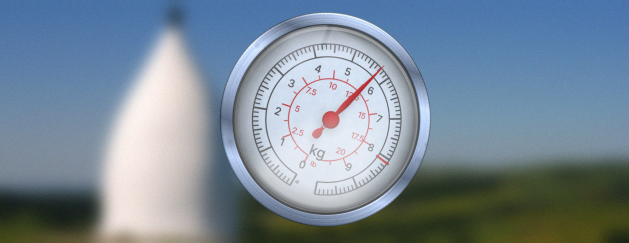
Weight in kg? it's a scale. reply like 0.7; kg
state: 5.7; kg
